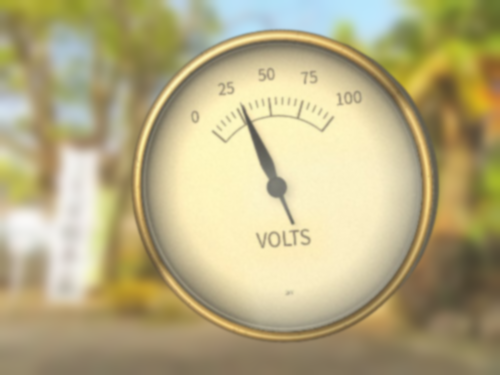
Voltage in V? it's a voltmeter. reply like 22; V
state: 30; V
